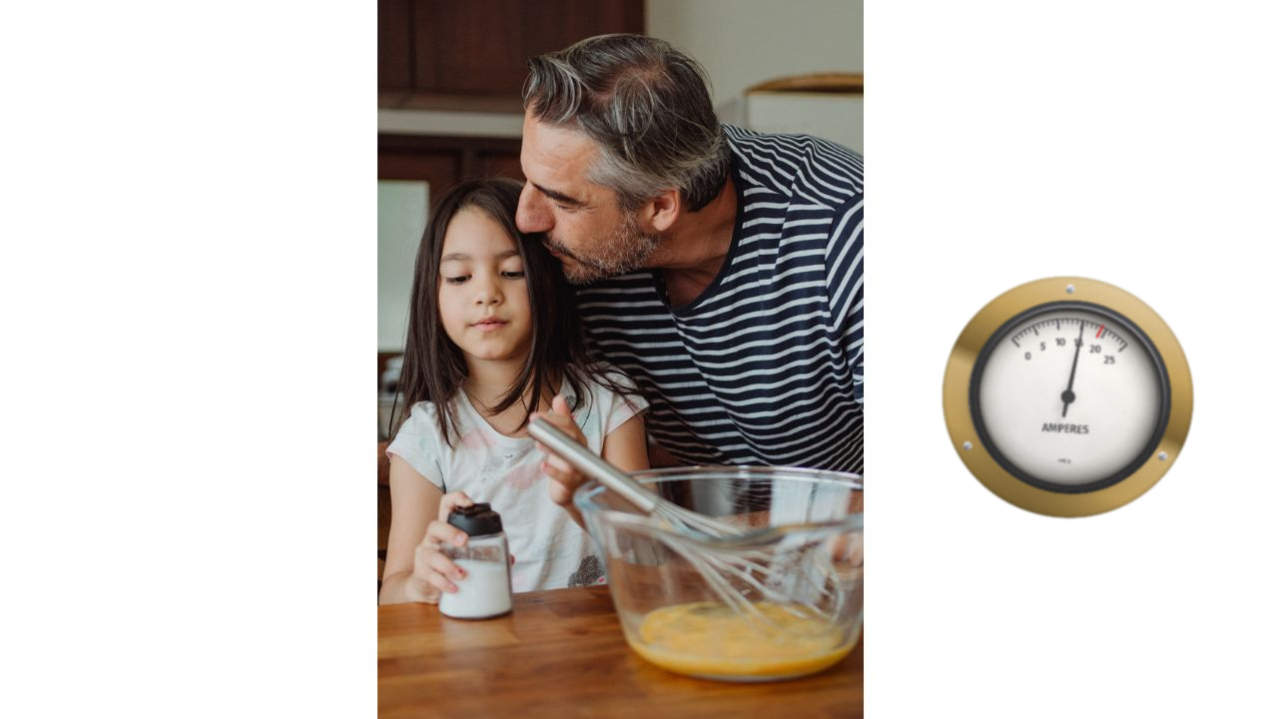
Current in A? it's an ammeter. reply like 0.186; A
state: 15; A
